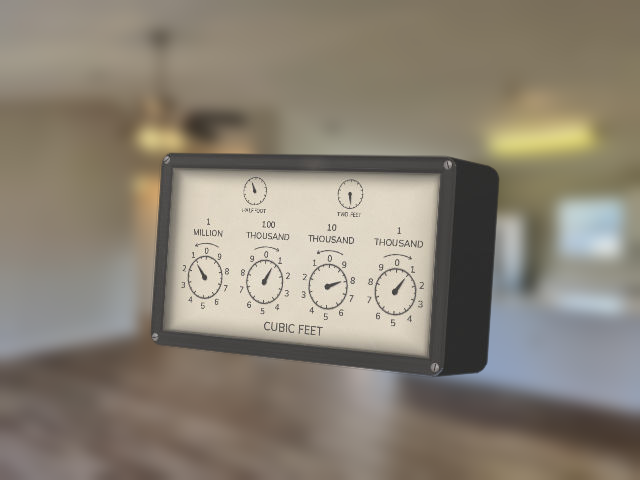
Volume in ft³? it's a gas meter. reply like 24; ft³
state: 108100; ft³
